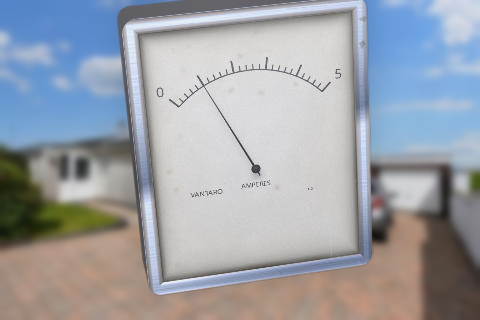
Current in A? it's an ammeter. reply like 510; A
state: 1; A
